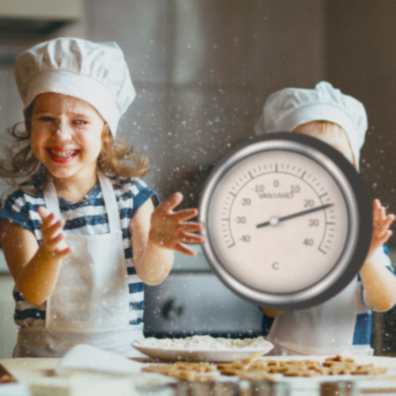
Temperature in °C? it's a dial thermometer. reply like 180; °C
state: 24; °C
